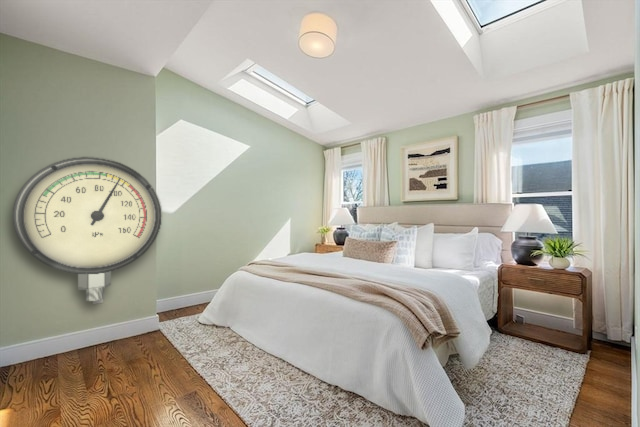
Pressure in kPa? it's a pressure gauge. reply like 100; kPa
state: 95; kPa
